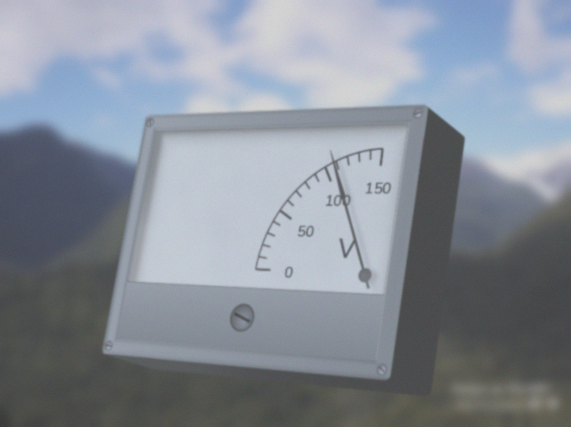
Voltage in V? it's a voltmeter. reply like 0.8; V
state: 110; V
